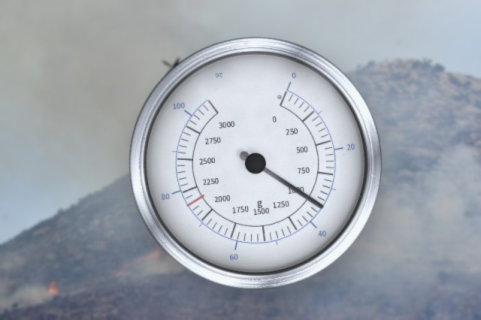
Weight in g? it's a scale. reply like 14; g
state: 1000; g
